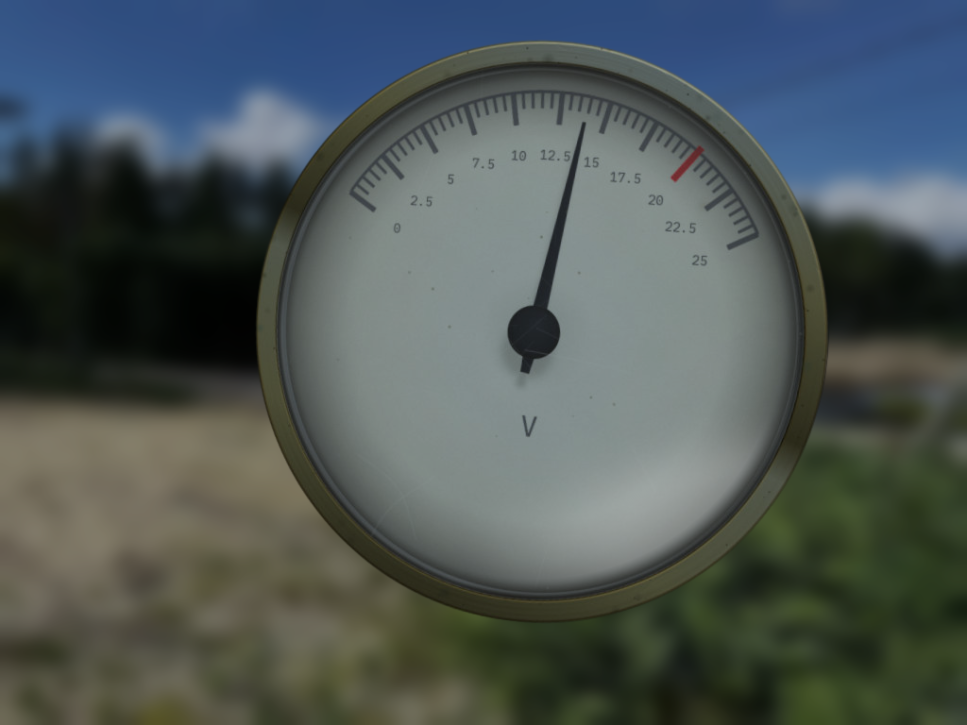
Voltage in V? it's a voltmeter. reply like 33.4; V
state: 14; V
